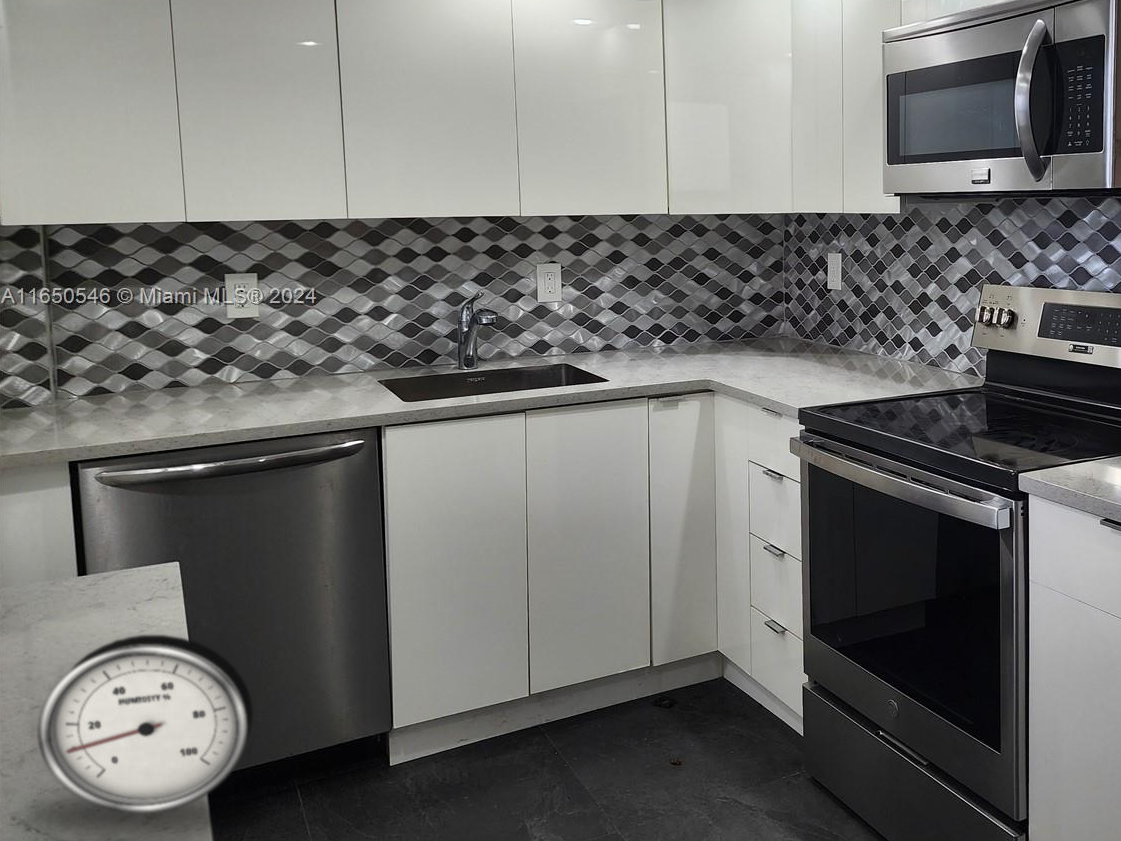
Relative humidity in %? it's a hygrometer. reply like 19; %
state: 12; %
